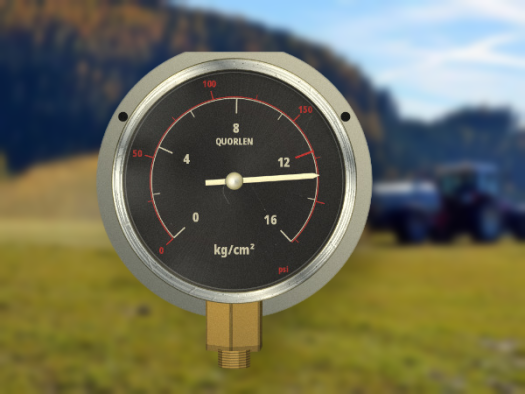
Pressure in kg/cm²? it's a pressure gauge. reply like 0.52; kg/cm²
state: 13; kg/cm²
